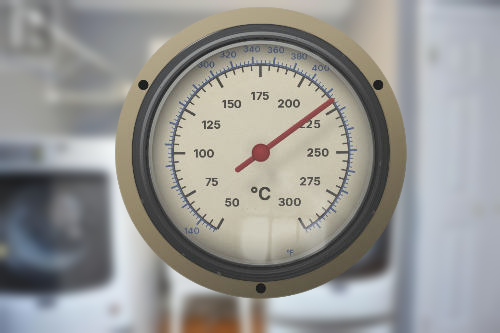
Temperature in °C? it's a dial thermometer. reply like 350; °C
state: 220; °C
